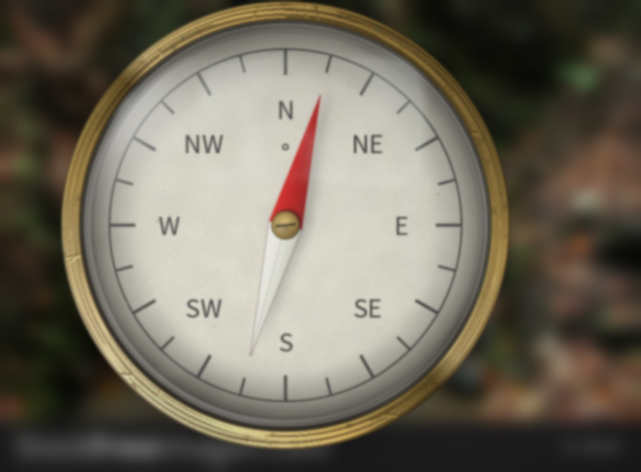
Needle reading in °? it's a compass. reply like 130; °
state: 15; °
